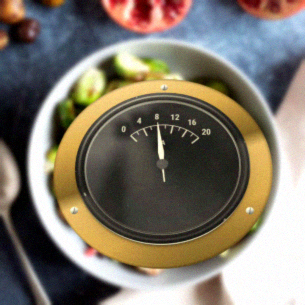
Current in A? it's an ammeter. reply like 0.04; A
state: 8; A
